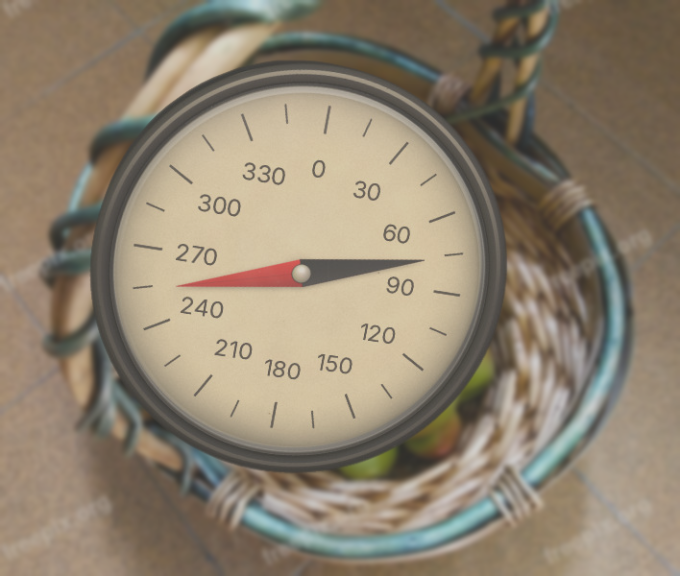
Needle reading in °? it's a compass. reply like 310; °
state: 255; °
